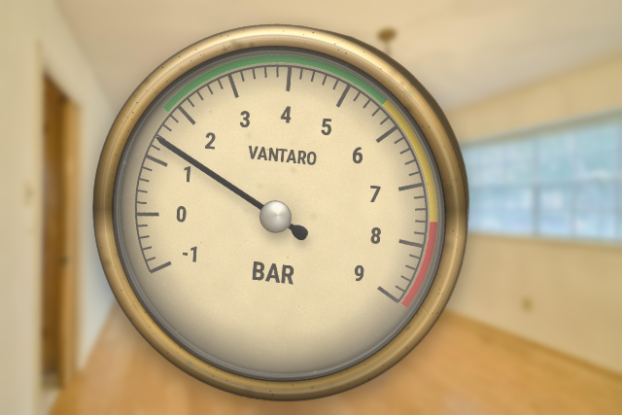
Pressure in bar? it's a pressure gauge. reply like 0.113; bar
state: 1.4; bar
